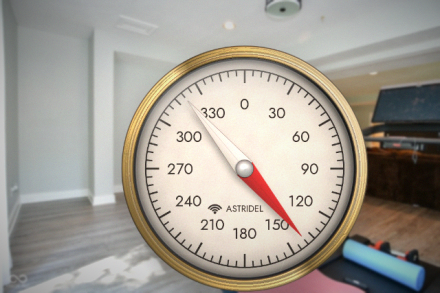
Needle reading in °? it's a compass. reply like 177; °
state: 140; °
